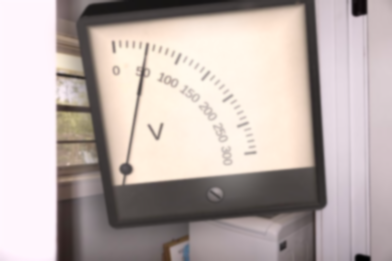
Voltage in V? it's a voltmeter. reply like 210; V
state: 50; V
